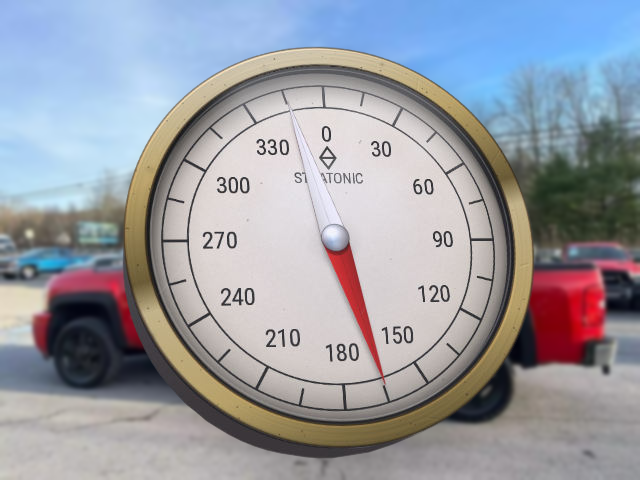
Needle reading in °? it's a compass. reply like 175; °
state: 165; °
